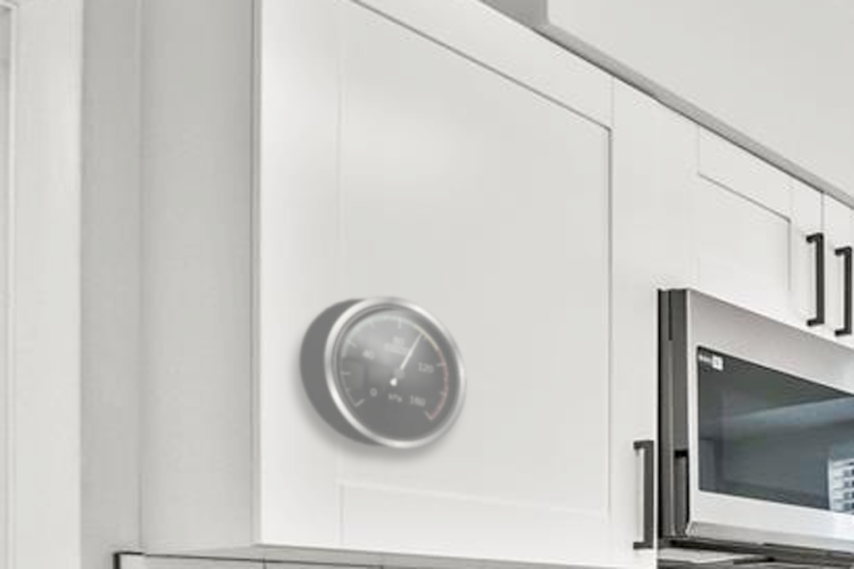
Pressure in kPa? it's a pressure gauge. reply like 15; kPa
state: 95; kPa
